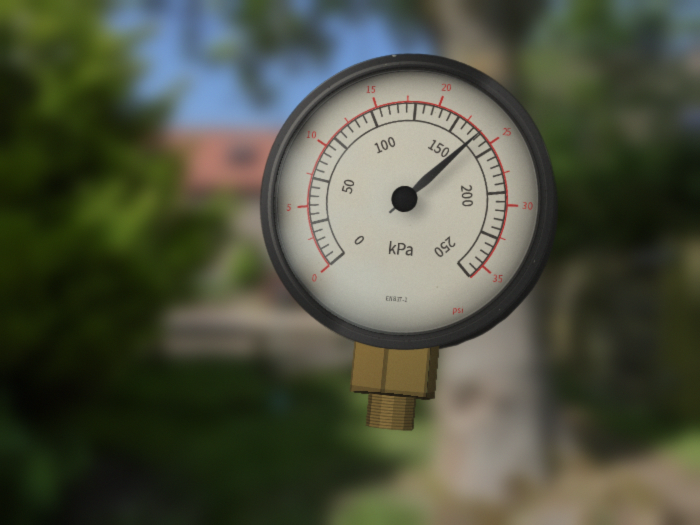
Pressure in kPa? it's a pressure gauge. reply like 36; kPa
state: 165; kPa
